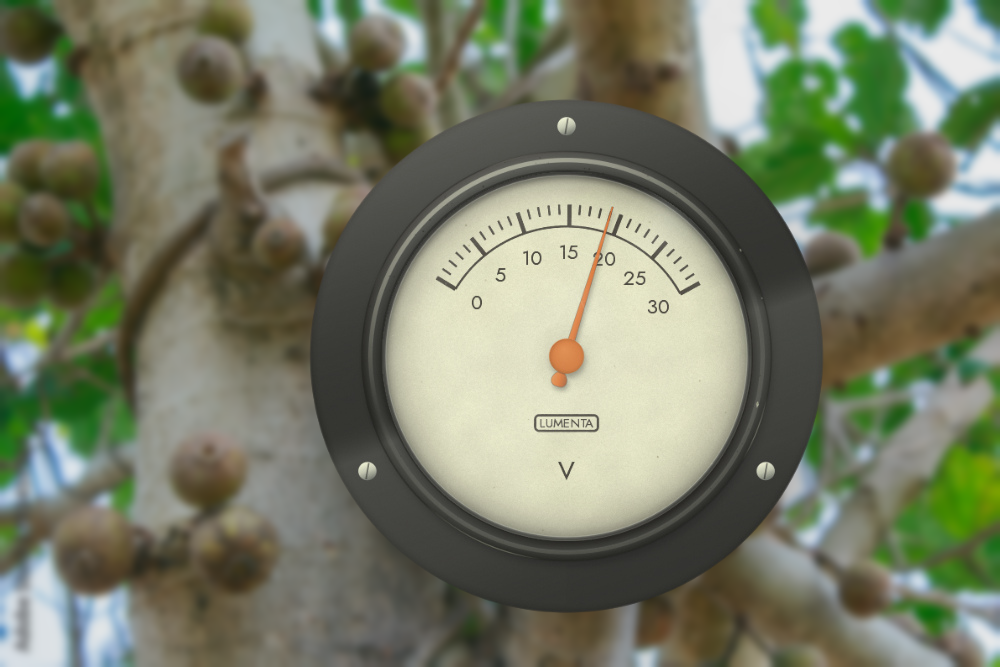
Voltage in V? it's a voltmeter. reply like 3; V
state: 19; V
